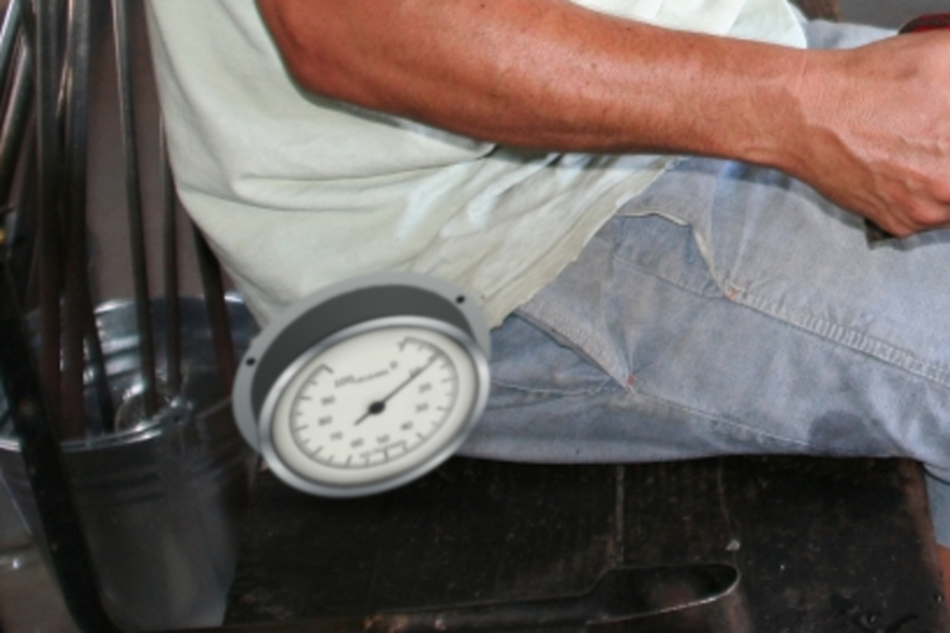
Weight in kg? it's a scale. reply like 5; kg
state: 10; kg
